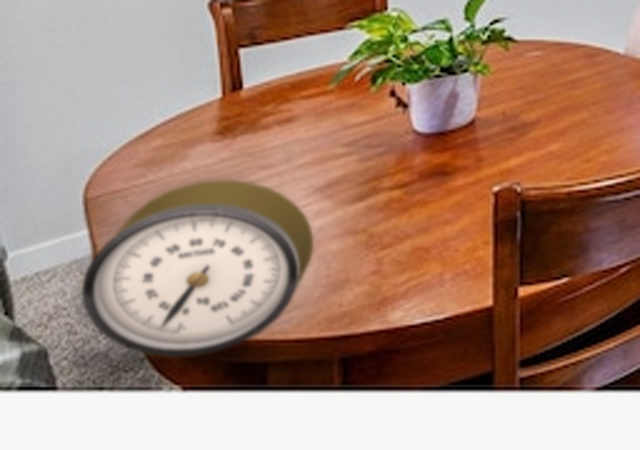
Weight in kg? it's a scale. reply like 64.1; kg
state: 5; kg
